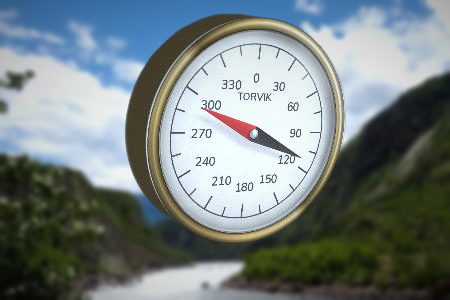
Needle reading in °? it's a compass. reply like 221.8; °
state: 292.5; °
